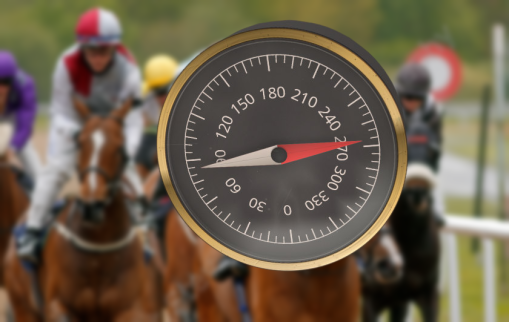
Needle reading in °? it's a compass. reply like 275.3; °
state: 265; °
